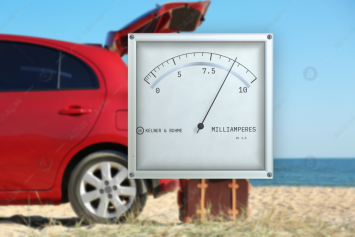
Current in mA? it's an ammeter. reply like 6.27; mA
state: 8.75; mA
